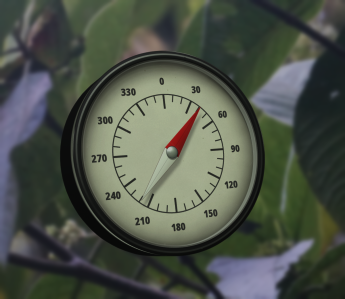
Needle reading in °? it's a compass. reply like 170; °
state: 40; °
